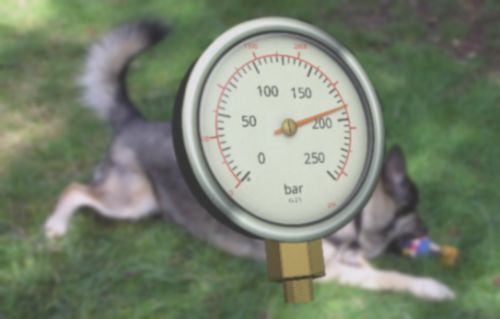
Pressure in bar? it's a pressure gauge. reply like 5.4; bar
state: 190; bar
